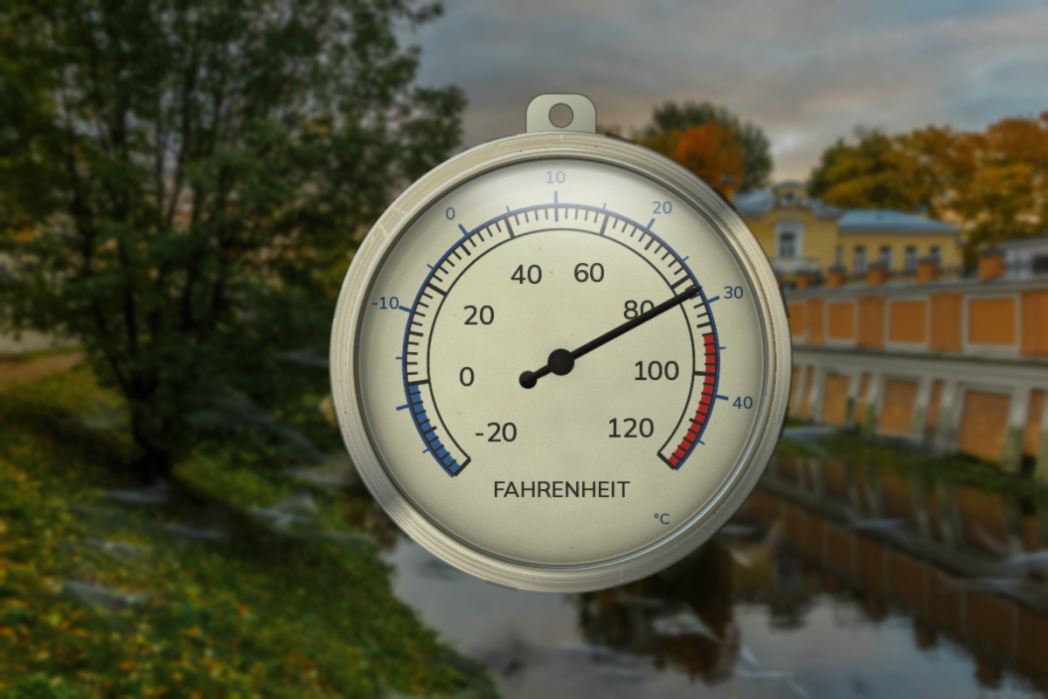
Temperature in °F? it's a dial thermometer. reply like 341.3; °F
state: 83; °F
